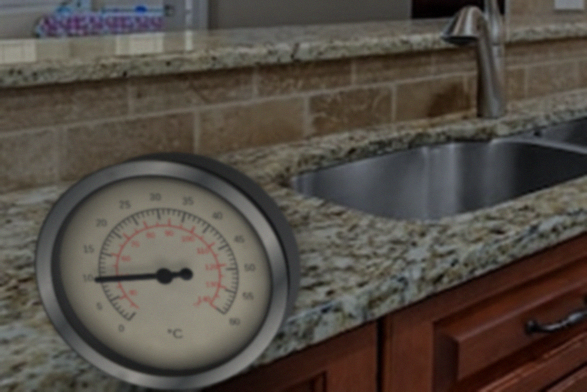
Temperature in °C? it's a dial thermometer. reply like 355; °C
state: 10; °C
